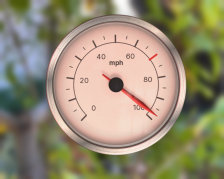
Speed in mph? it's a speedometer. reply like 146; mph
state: 97.5; mph
